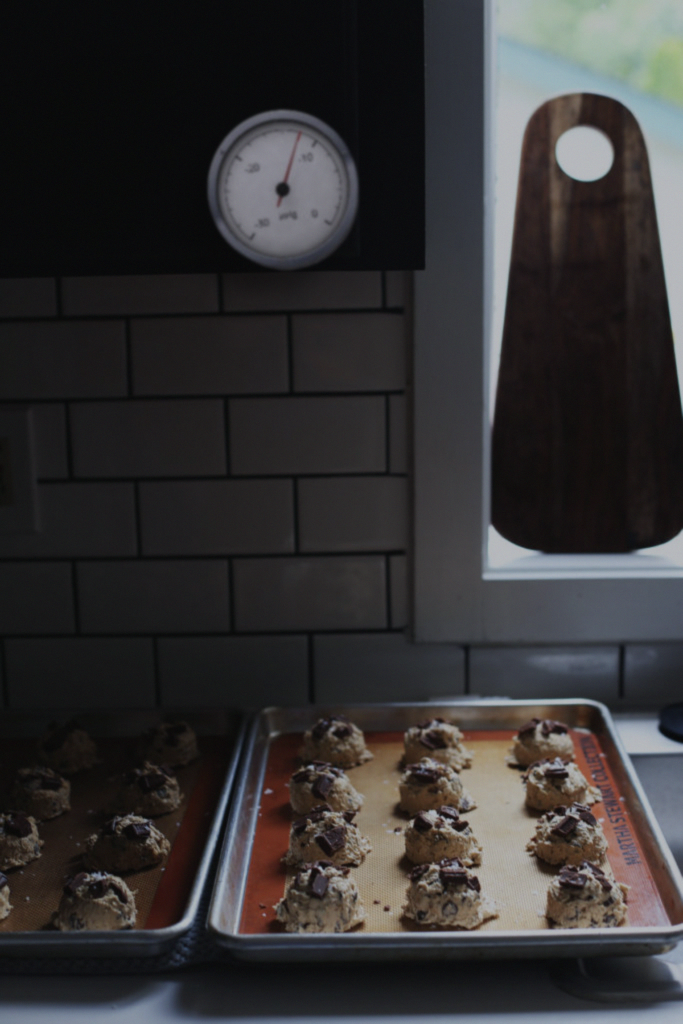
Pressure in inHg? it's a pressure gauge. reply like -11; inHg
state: -12; inHg
